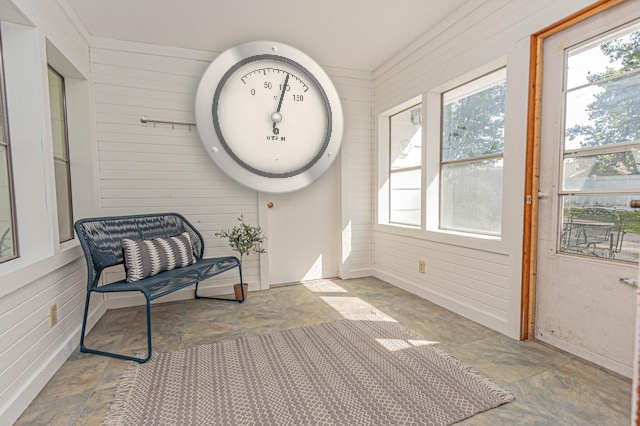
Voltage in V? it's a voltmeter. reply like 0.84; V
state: 100; V
